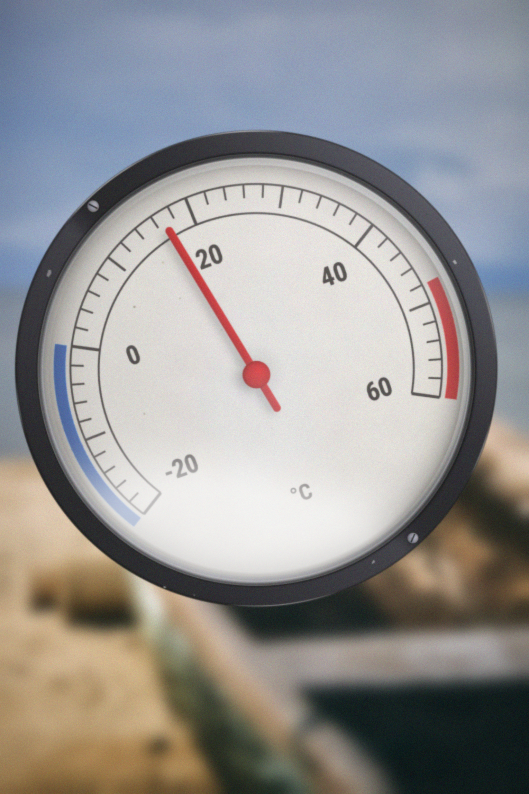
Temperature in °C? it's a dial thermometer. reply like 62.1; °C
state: 17; °C
